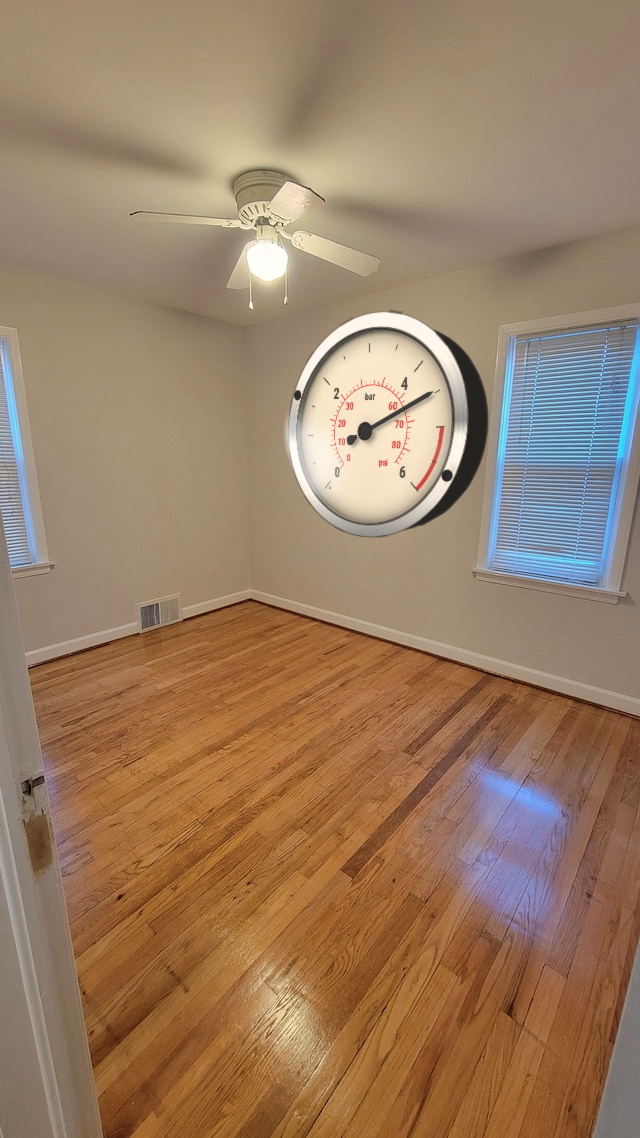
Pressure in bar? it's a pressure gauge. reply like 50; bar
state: 4.5; bar
